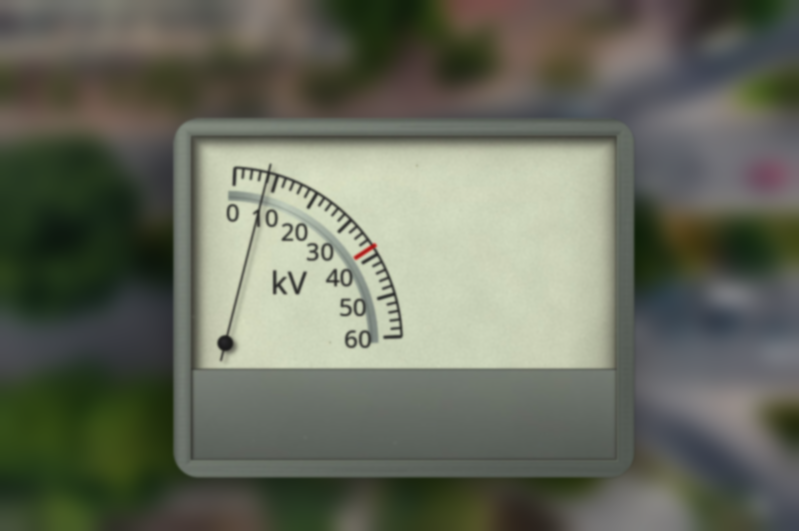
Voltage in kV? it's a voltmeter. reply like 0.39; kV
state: 8; kV
